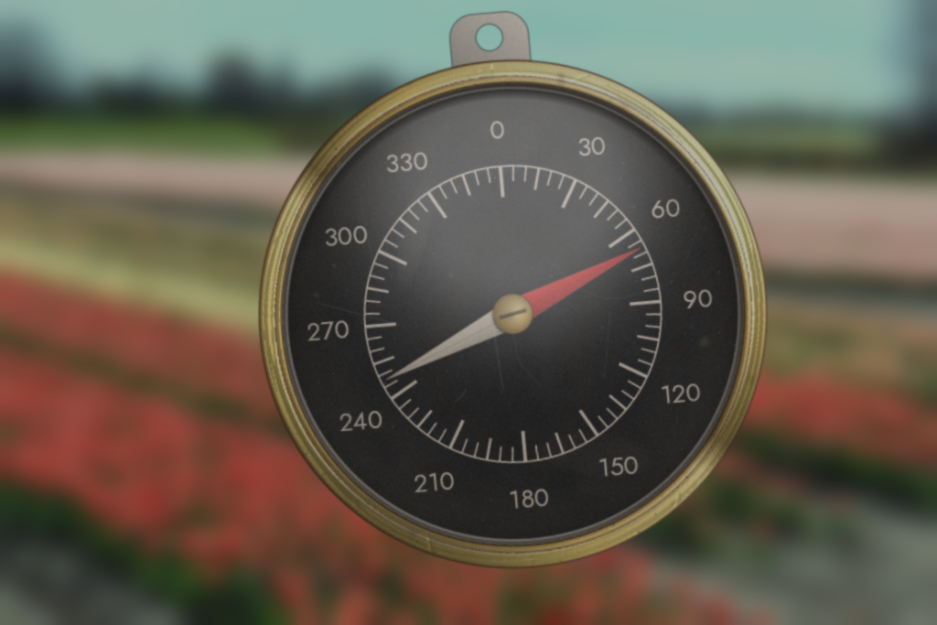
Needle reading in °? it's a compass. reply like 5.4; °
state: 67.5; °
